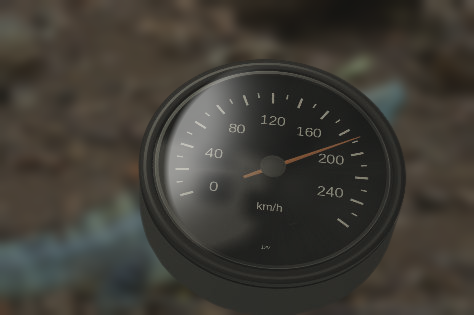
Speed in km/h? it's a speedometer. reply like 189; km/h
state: 190; km/h
